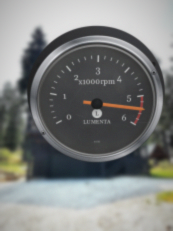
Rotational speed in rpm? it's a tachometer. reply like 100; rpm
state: 5400; rpm
